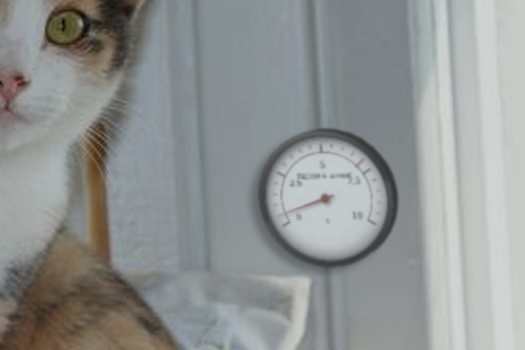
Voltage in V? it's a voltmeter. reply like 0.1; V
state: 0.5; V
